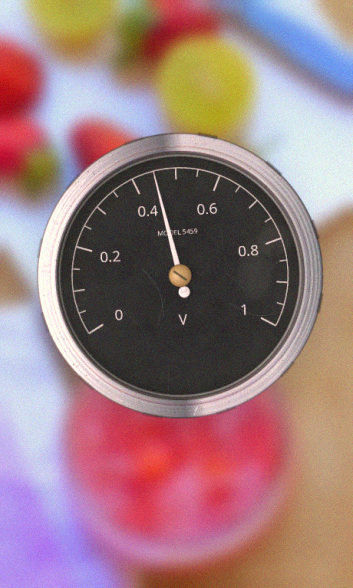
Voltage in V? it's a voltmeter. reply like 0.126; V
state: 0.45; V
